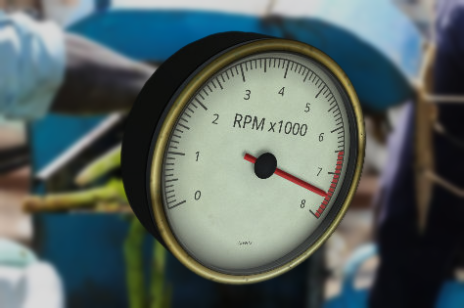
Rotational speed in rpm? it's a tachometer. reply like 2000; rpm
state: 7500; rpm
